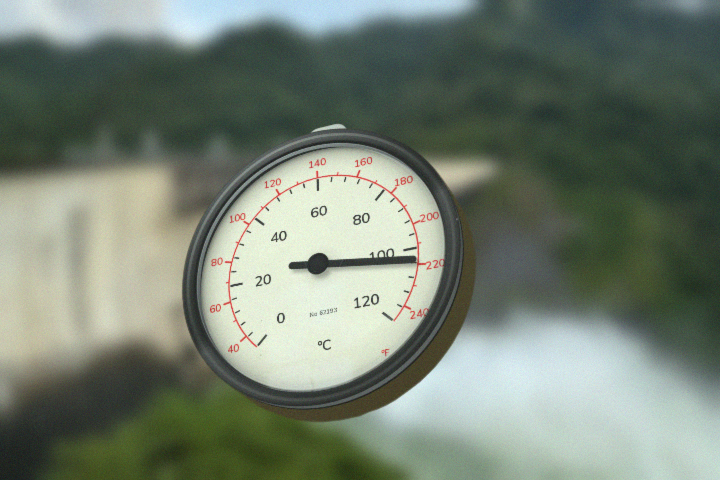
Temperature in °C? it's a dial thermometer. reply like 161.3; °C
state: 104; °C
